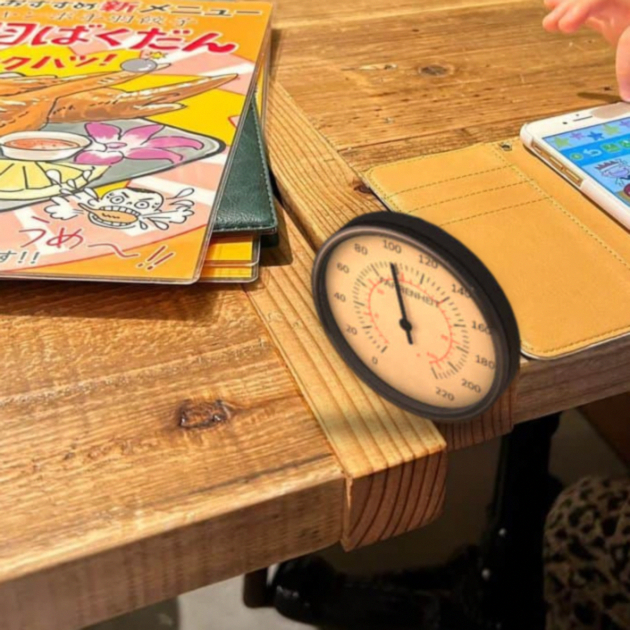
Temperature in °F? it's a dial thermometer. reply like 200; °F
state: 100; °F
